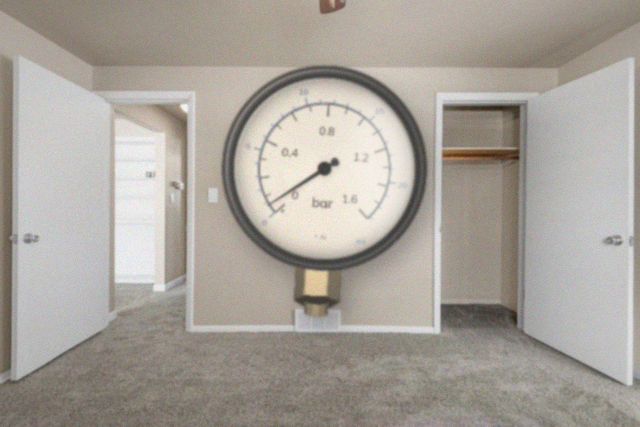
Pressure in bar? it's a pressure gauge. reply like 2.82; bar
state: 0.05; bar
